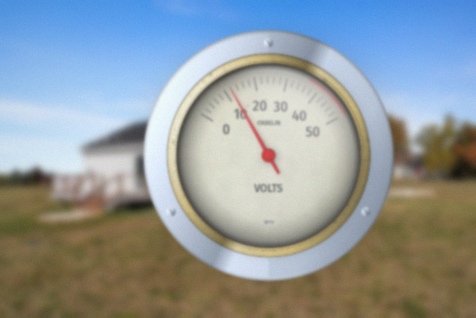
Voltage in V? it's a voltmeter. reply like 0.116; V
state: 12; V
